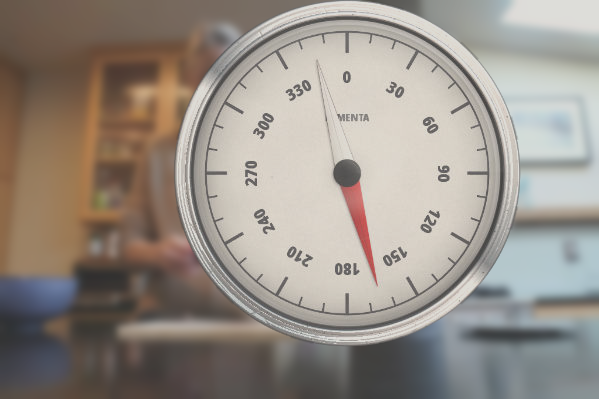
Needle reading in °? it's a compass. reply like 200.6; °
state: 165; °
